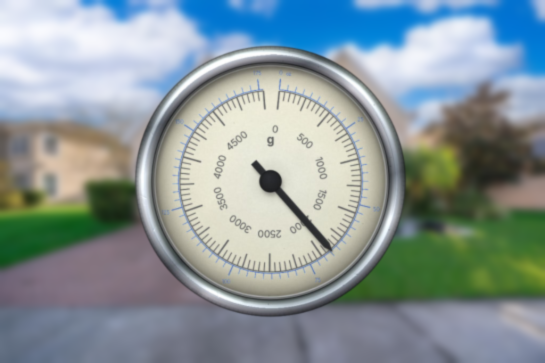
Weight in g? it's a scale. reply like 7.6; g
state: 1900; g
